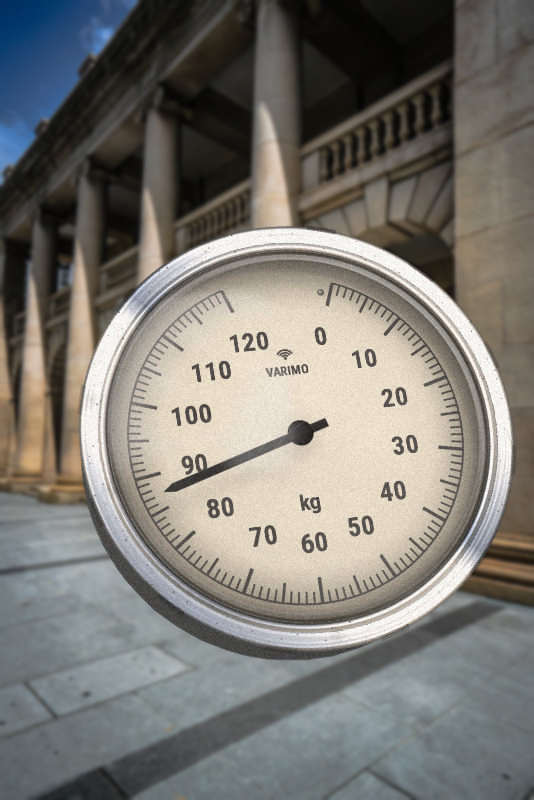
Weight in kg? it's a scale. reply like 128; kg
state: 87; kg
